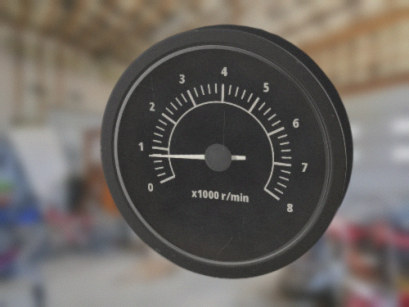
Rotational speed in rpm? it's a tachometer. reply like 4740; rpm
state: 800; rpm
